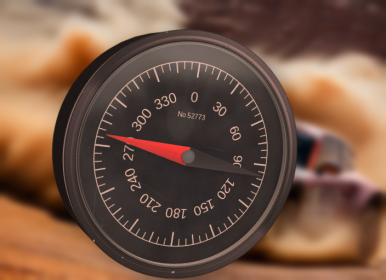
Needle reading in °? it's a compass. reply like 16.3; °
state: 277.5; °
